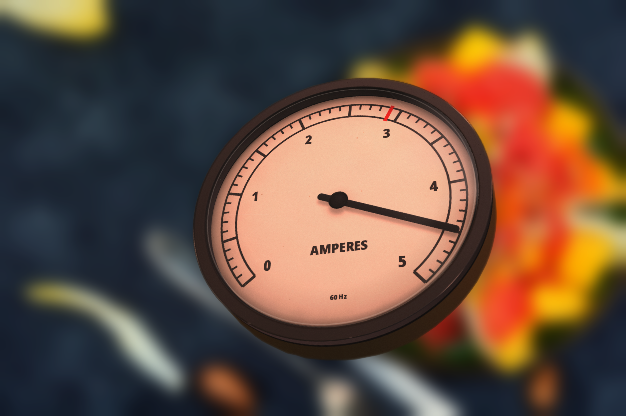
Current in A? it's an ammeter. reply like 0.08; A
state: 4.5; A
